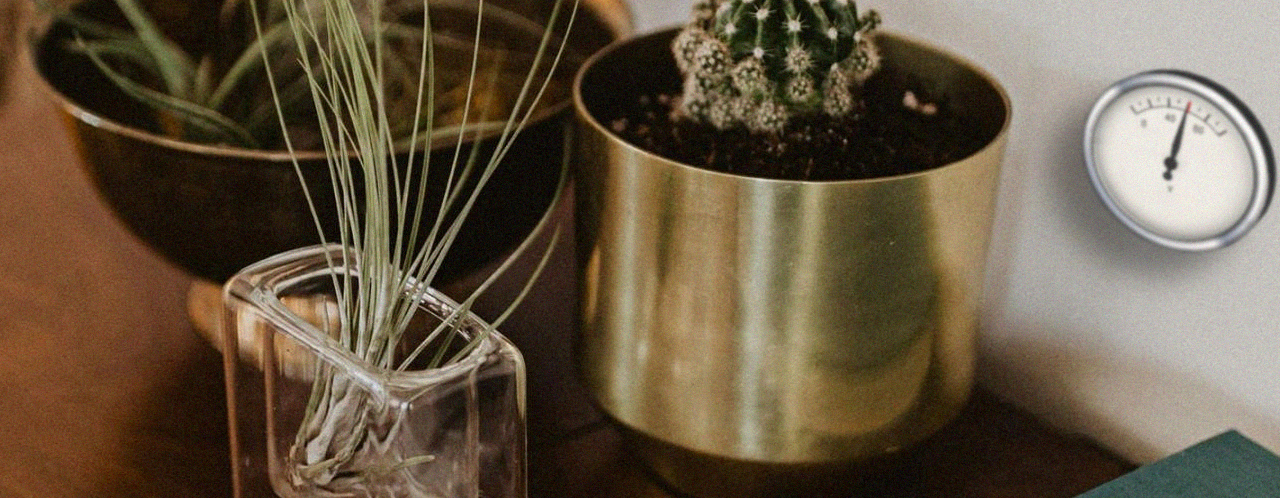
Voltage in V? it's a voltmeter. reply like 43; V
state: 60; V
